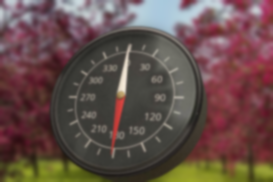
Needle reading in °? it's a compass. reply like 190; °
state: 180; °
